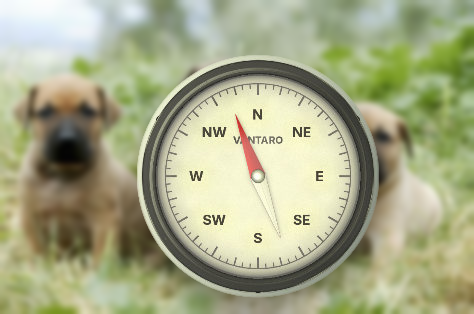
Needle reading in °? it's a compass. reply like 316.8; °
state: 340; °
